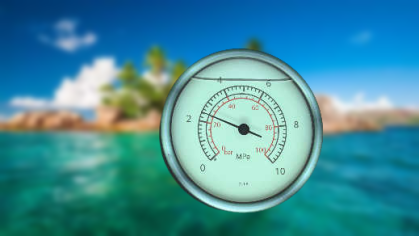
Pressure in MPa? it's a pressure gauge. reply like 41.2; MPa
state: 2.4; MPa
